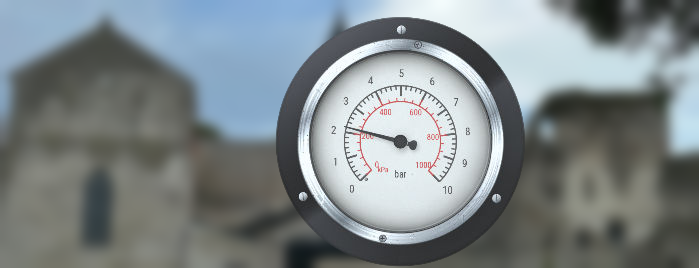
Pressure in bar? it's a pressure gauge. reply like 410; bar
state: 2.2; bar
